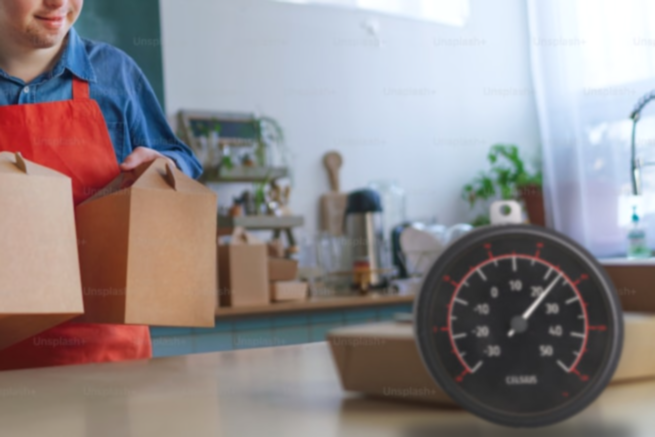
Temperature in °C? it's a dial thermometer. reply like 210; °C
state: 22.5; °C
